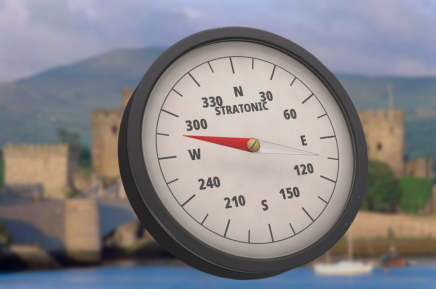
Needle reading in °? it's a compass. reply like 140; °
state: 285; °
